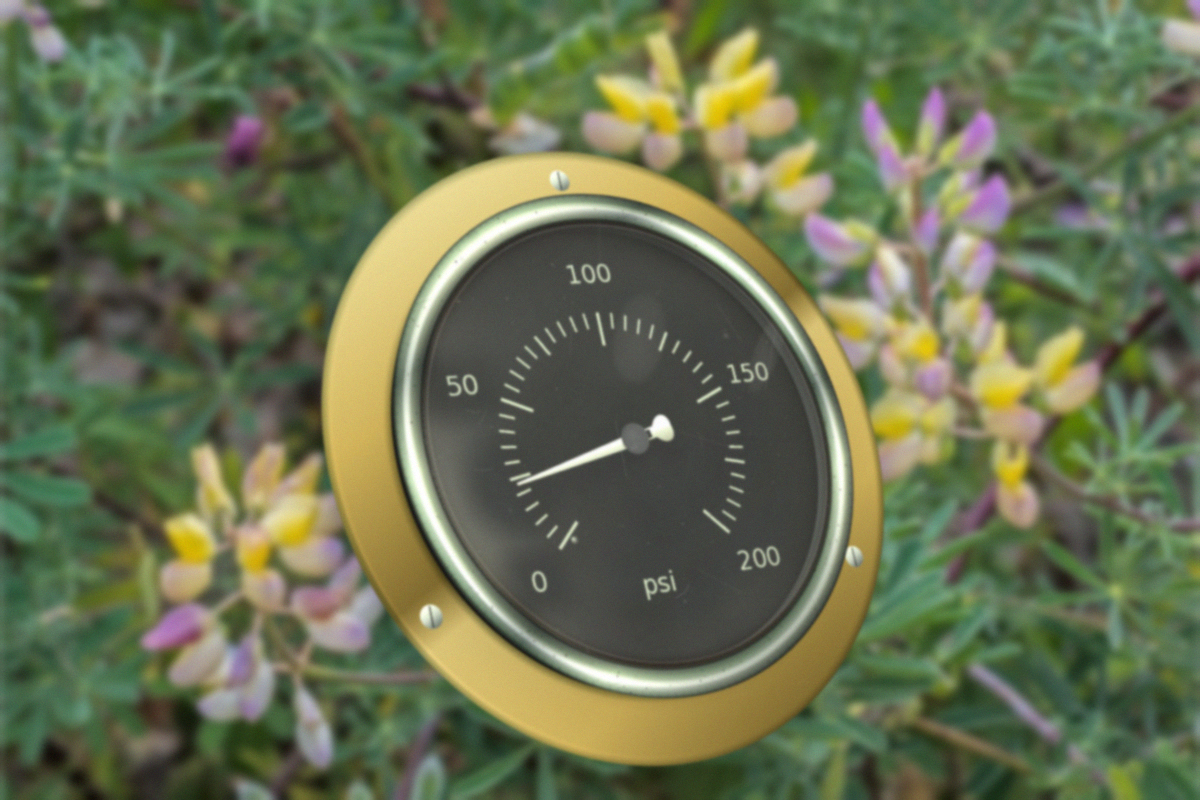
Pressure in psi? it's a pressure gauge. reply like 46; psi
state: 22.5; psi
